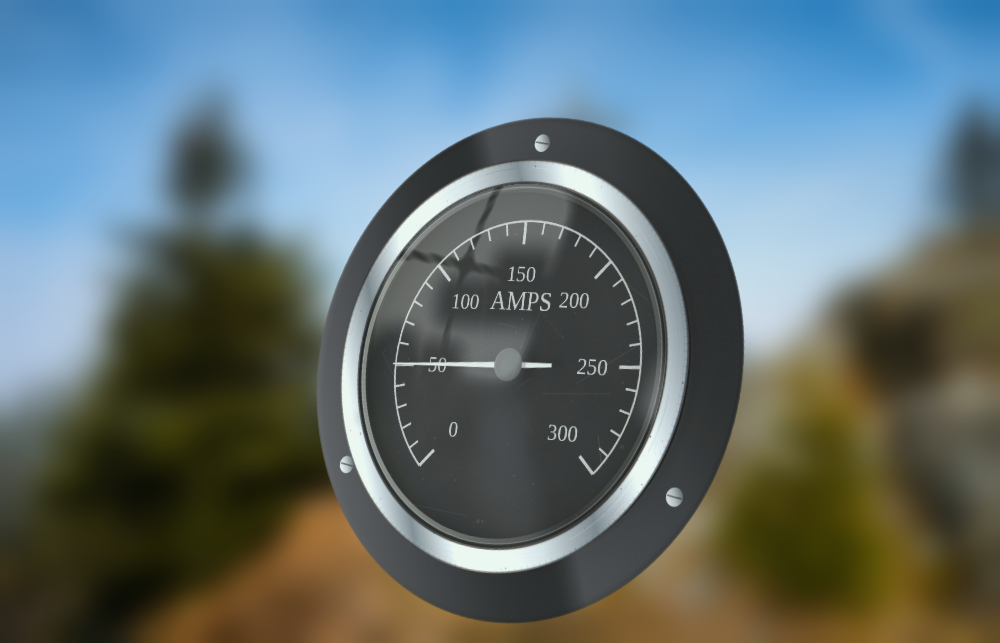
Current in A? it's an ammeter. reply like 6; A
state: 50; A
